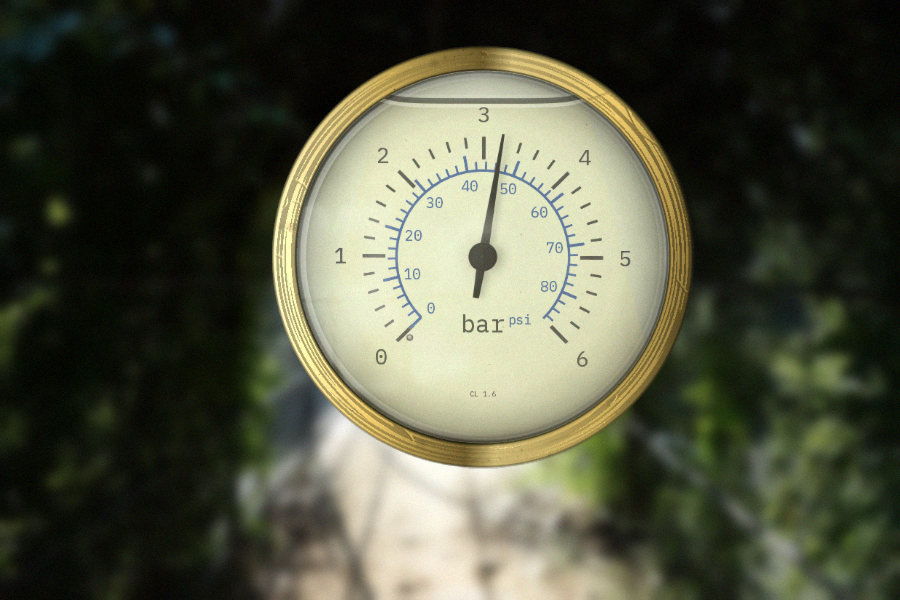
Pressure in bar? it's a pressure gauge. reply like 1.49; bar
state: 3.2; bar
